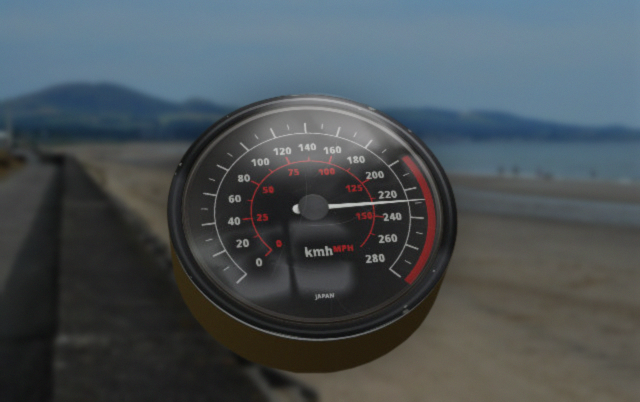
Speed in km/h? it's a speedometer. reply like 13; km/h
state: 230; km/h
